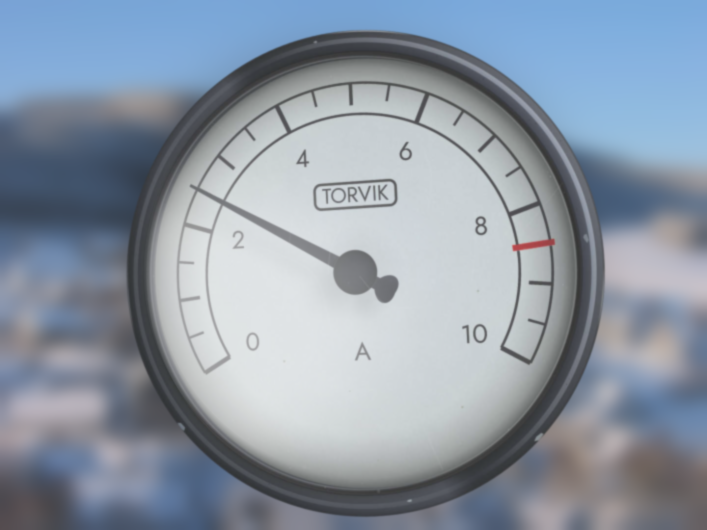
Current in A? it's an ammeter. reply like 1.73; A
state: 2.5; A
